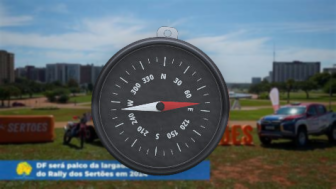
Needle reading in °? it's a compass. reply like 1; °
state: 80; °
